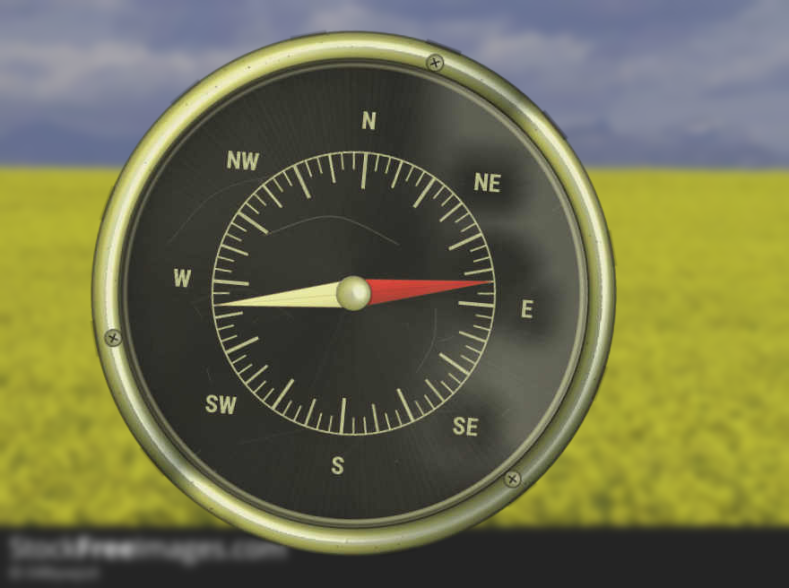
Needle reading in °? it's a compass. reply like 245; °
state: 80; °
